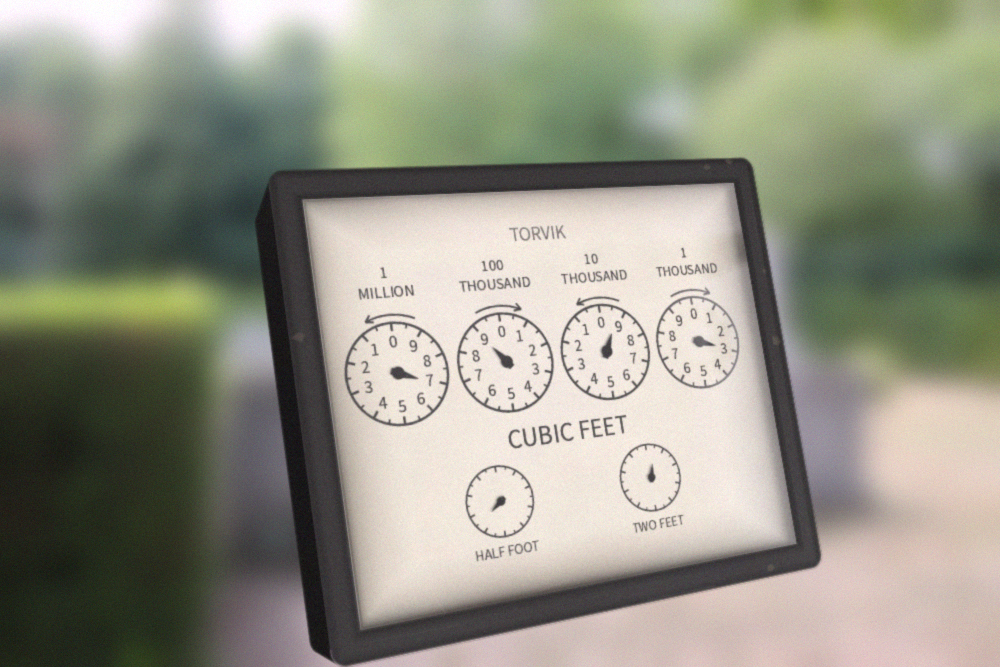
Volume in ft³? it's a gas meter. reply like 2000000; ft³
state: 689300; ft³
